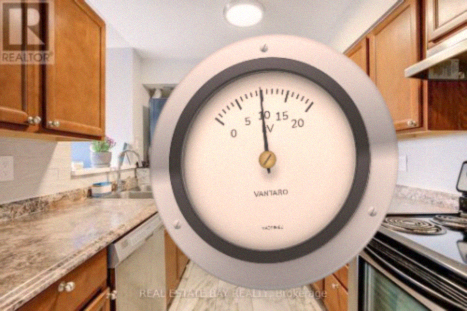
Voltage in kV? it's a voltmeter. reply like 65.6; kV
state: 10; kV
